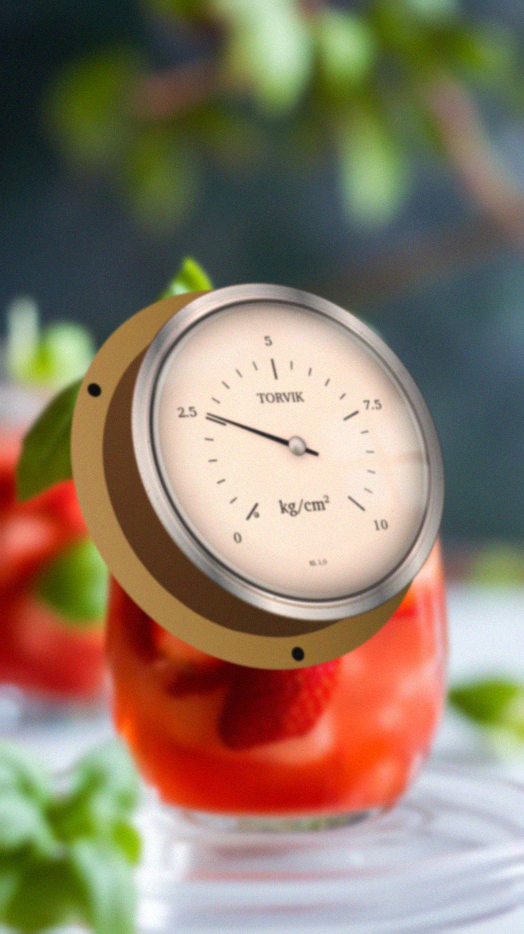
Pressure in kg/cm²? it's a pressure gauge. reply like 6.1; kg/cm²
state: 2.5; kg/cm²
